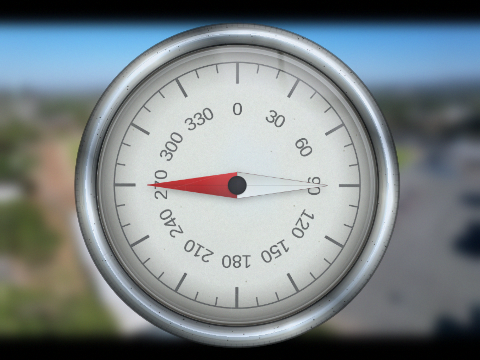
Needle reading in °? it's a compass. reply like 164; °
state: 270; °
